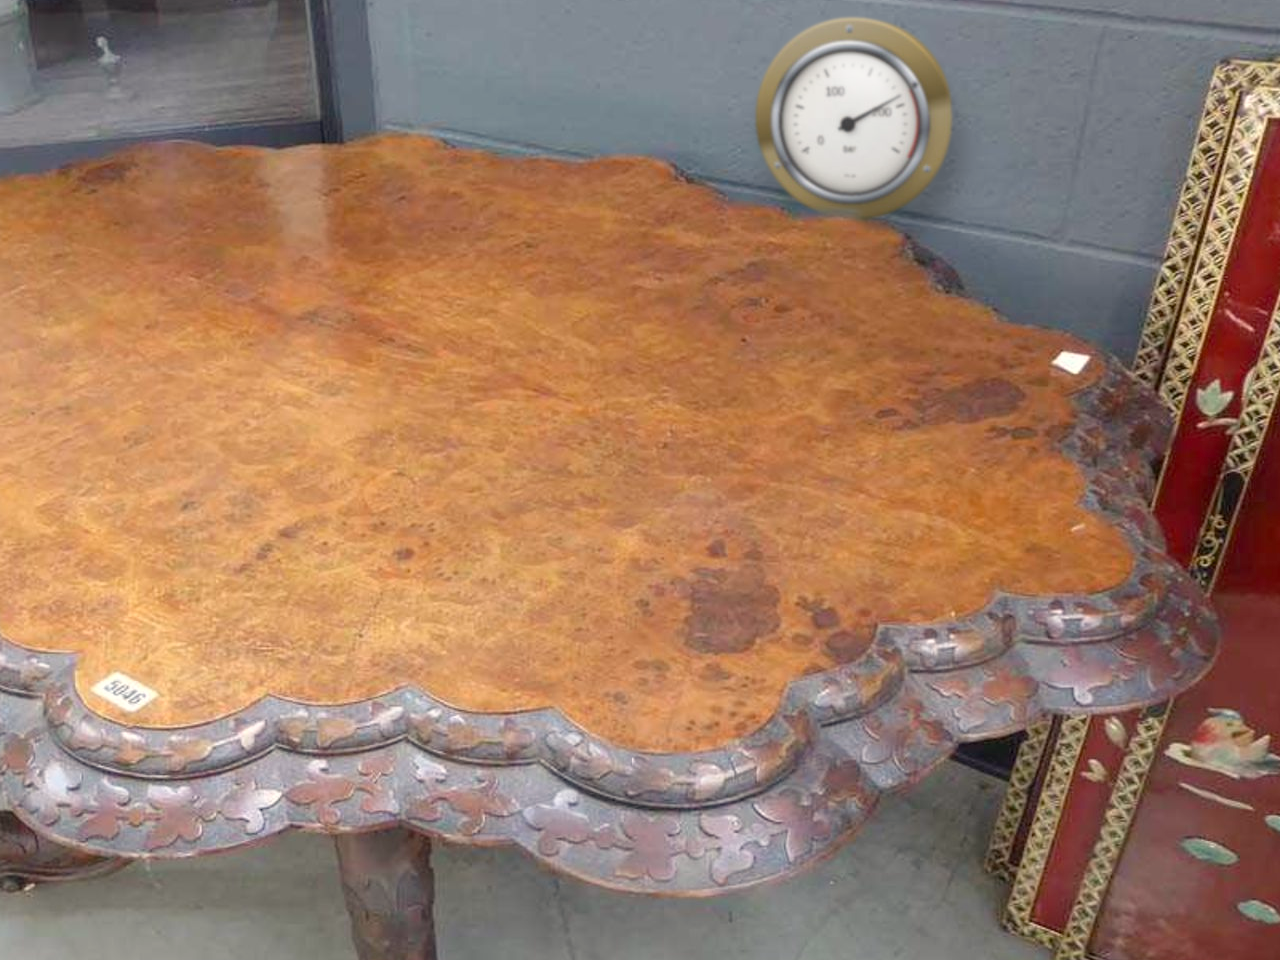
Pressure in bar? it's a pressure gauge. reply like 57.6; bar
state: 190; bar
